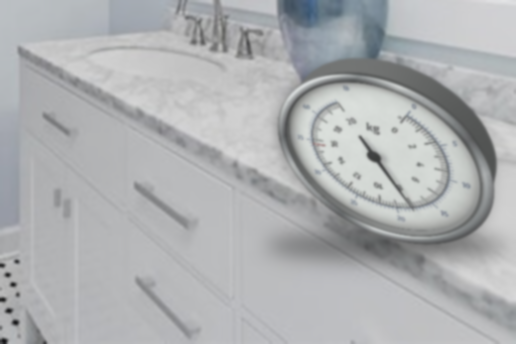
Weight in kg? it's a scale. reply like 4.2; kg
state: 8; kg
